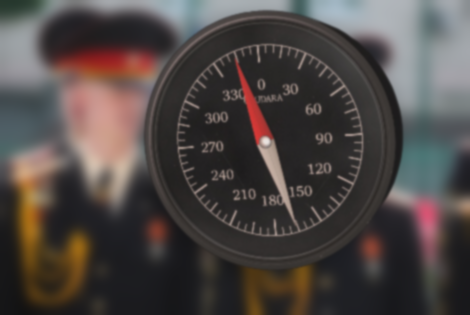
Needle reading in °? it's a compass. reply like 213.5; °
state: 345; °
